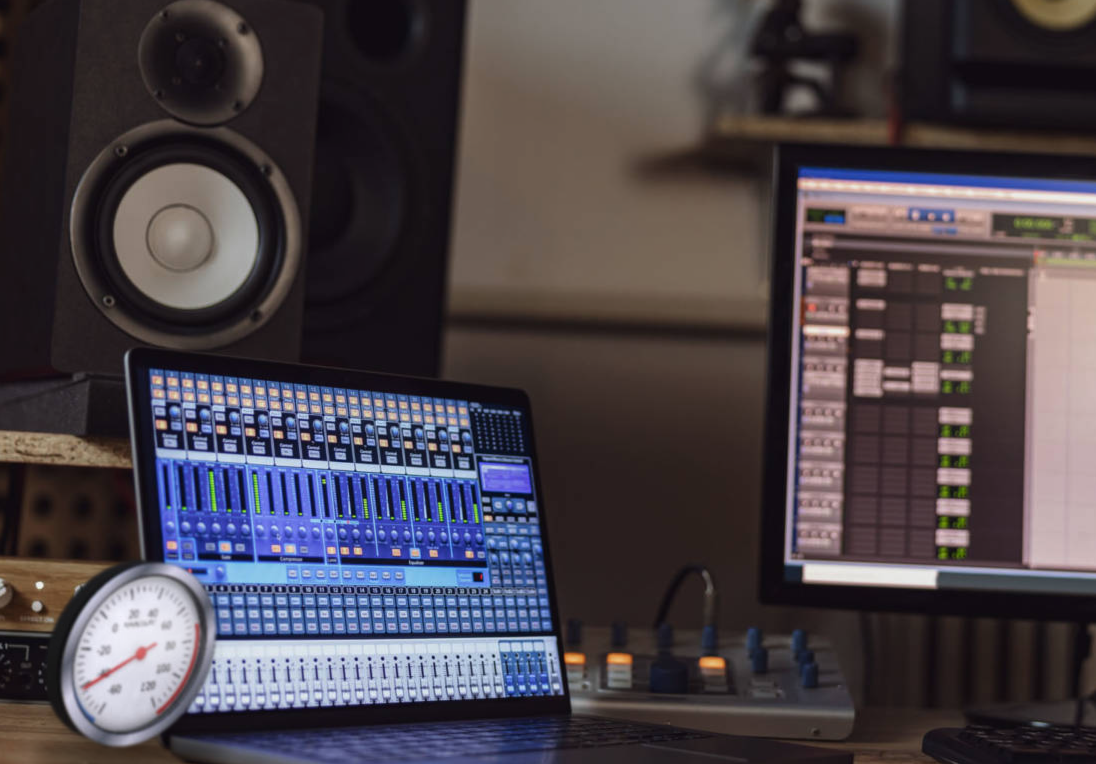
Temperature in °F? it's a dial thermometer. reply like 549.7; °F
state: -40; °F
